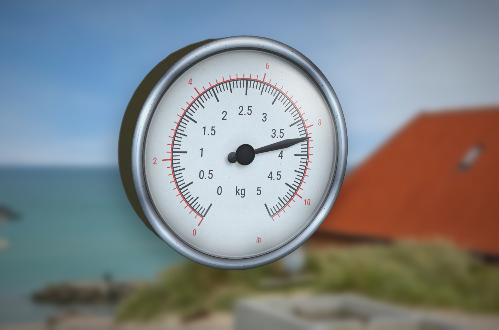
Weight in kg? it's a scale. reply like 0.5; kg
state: 3.75; kg
